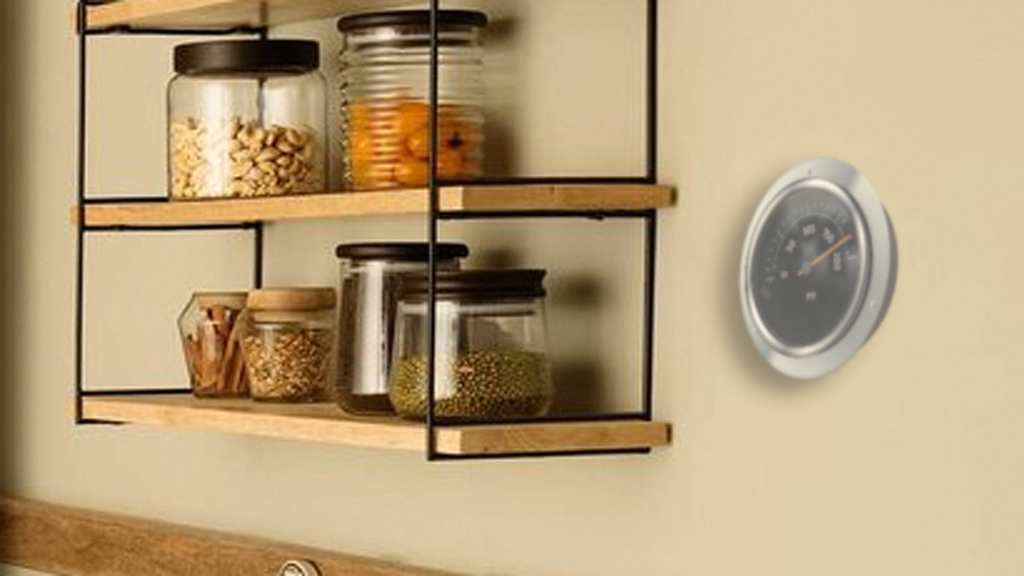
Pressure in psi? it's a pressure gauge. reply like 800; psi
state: 180; psi
